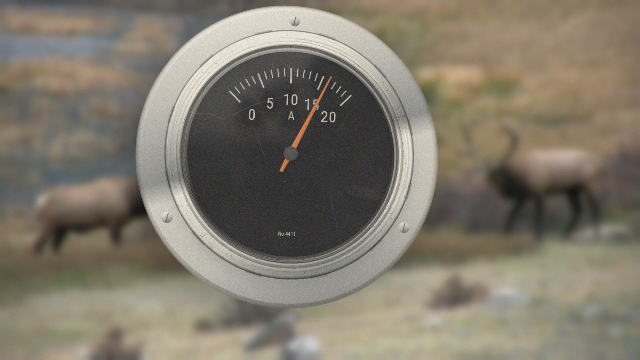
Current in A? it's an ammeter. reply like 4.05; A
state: 16; A
